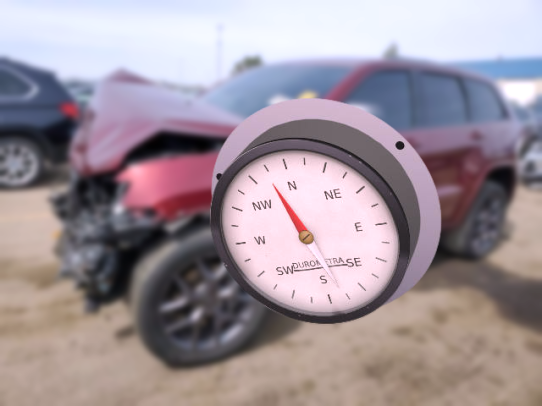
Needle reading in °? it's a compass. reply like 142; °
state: 345; °
